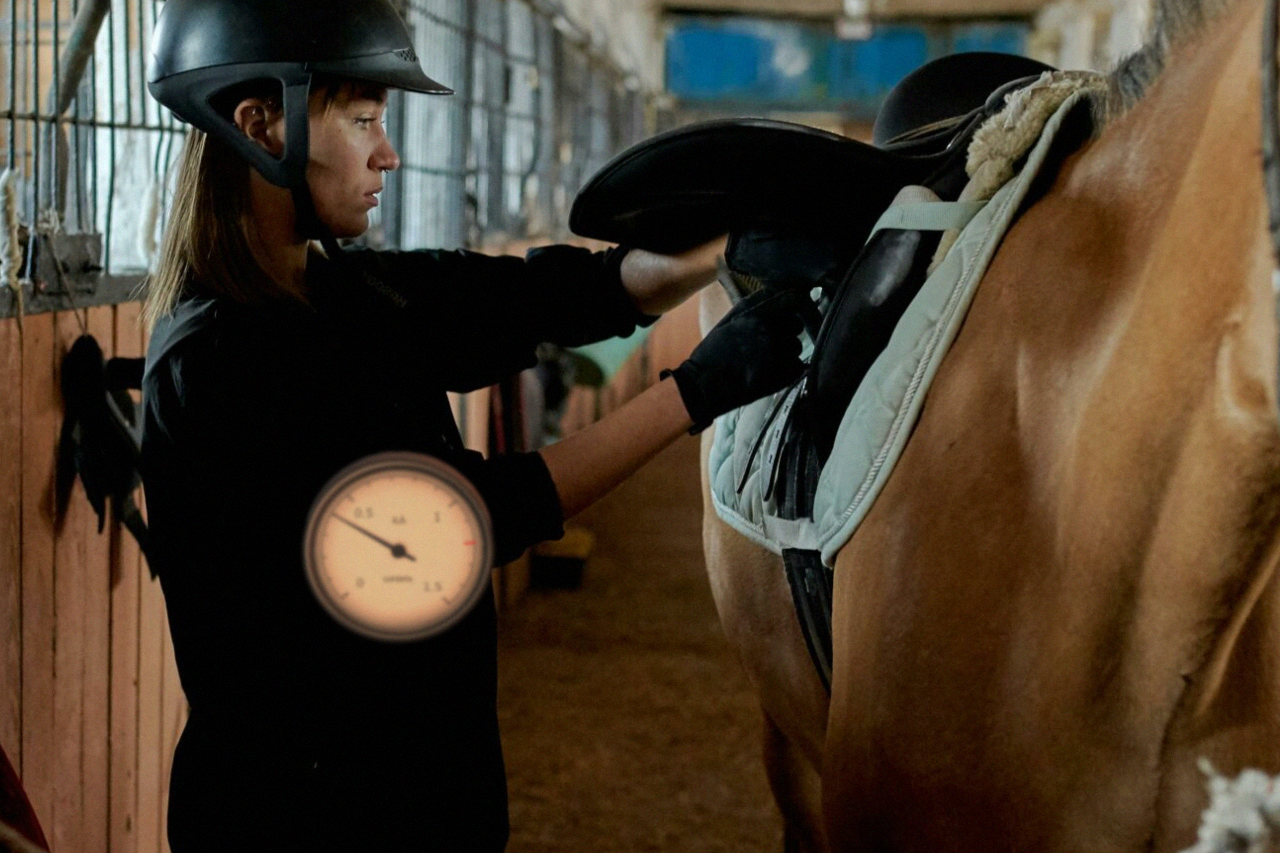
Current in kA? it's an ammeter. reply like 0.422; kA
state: 0.4; kA
